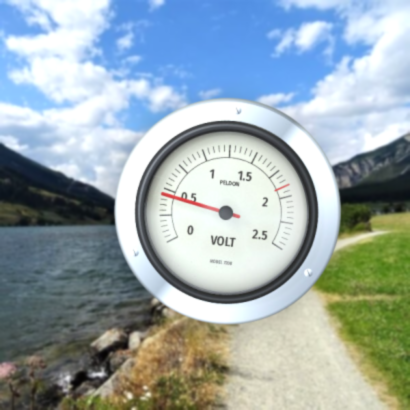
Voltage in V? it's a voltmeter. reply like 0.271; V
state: 0.45; V
